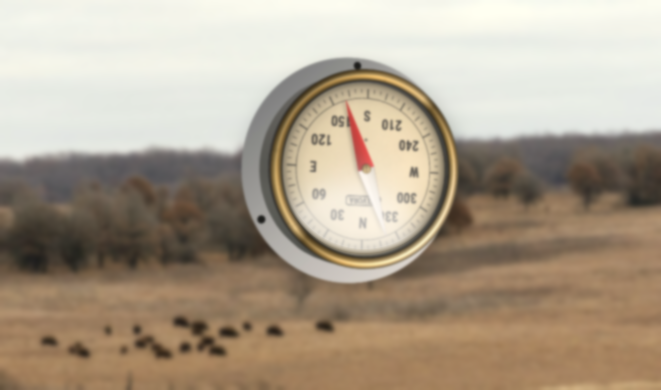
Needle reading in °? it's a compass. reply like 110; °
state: 160; °
